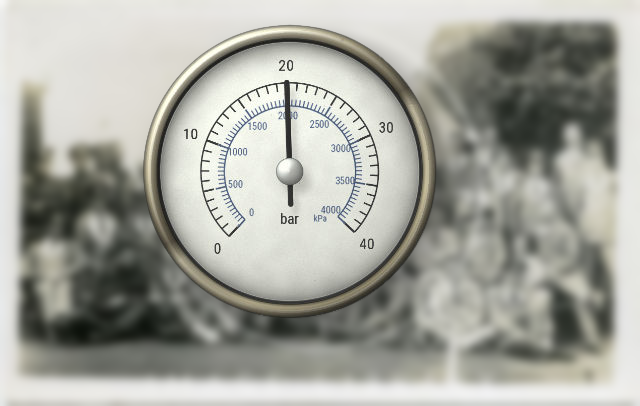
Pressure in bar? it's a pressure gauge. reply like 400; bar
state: 20; bar
